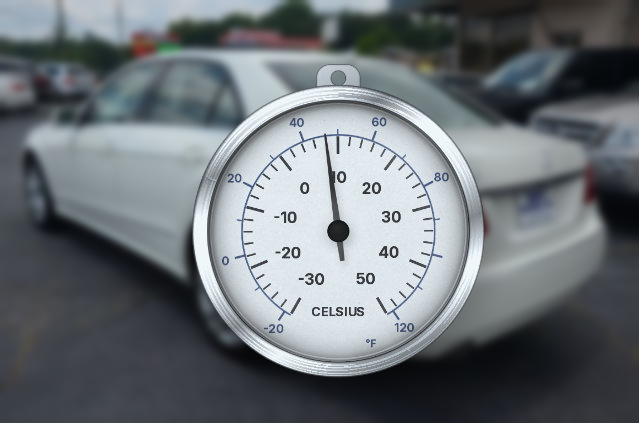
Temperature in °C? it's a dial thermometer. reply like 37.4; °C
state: 8; °C
